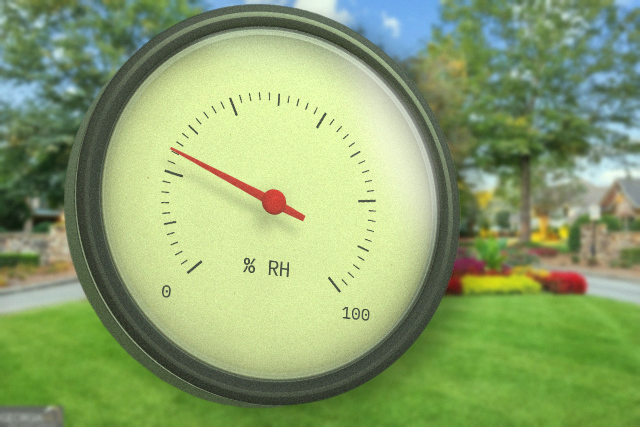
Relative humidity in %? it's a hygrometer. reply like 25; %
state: 24; %
